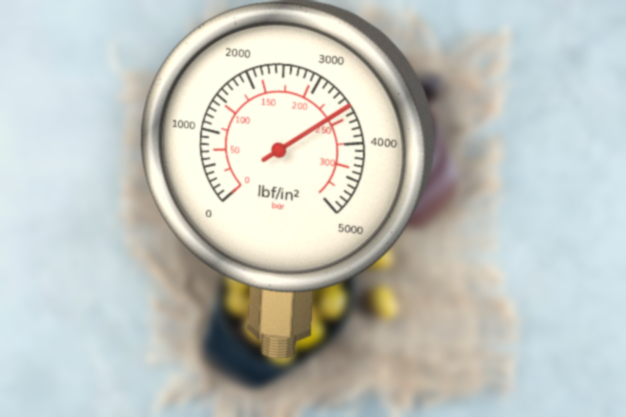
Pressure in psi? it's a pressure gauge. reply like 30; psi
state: 3500; psi
